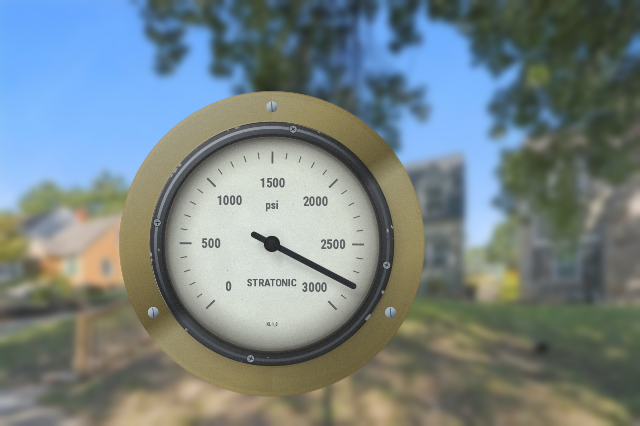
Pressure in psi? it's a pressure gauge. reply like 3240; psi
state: 2800; psi
